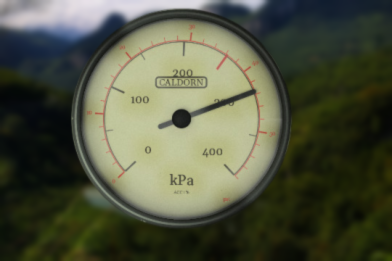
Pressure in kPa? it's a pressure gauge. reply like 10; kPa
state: 300; kPa
